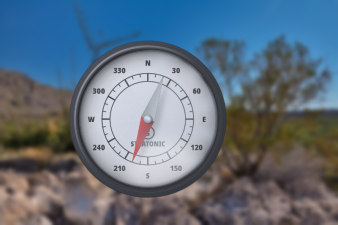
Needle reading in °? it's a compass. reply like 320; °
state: 200; °
